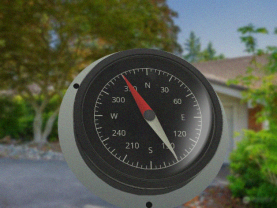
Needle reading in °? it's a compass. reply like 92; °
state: 330; °
